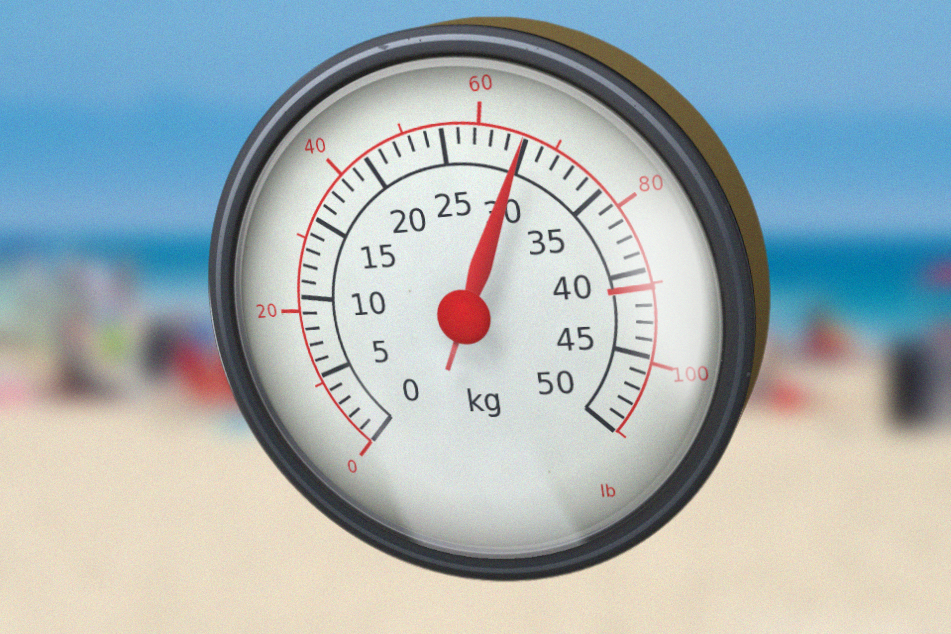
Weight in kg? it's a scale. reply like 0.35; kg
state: 30; kg
